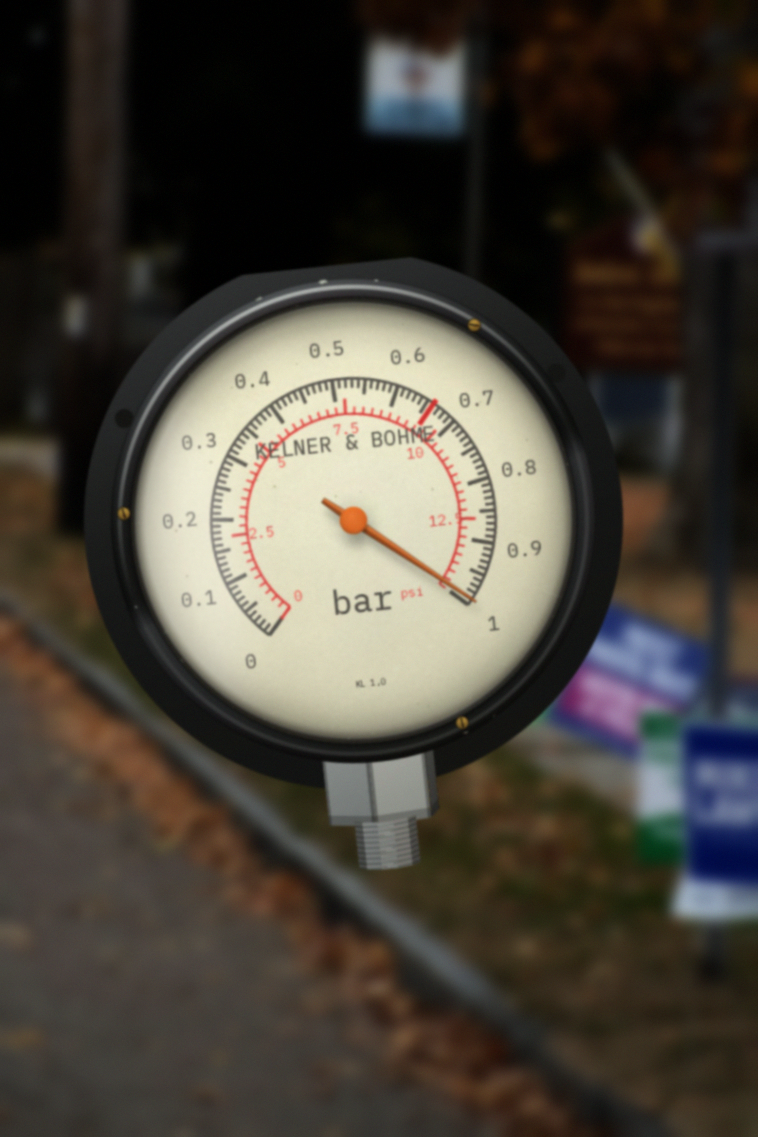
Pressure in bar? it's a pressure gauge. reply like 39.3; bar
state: 0.99; bar
